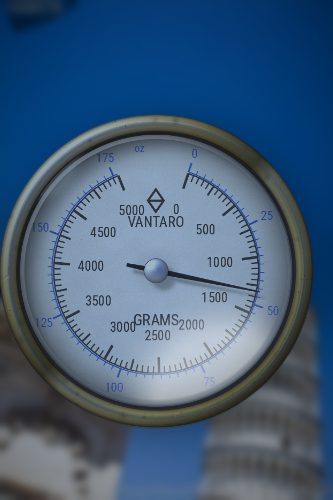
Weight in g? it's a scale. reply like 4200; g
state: 1300; g
